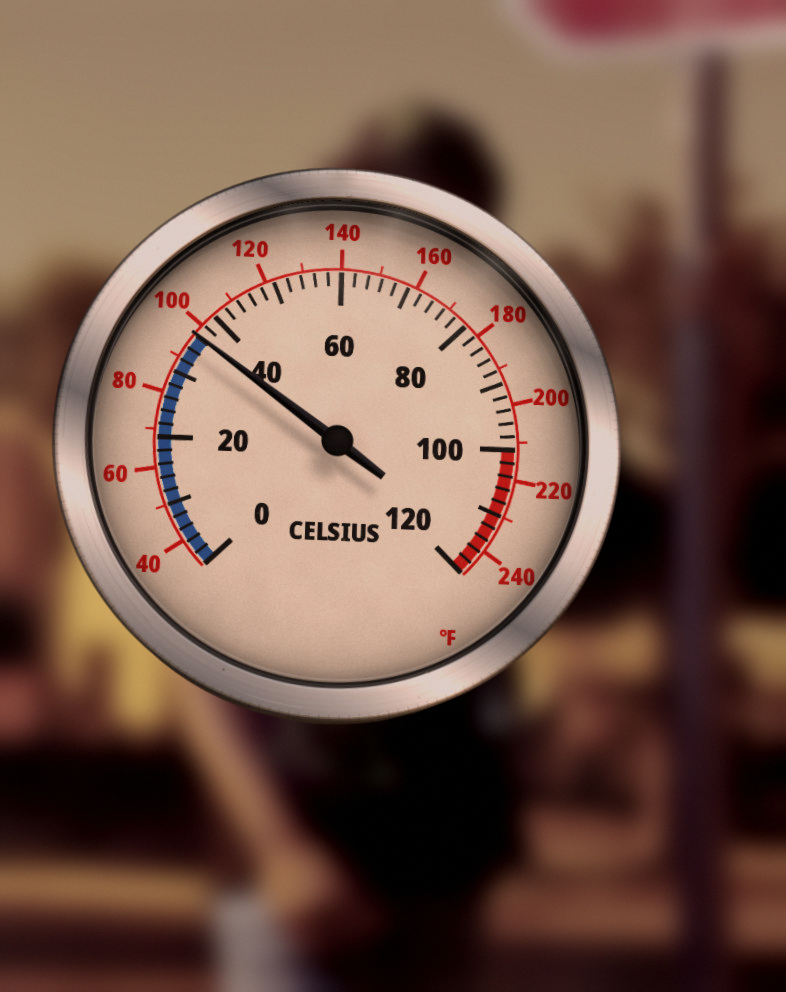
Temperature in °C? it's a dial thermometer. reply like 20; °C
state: 36; °C
